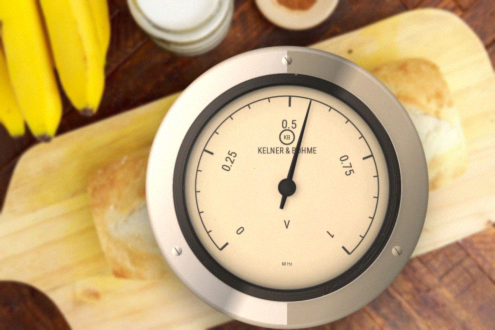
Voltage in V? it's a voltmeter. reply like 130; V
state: 0.55; V
